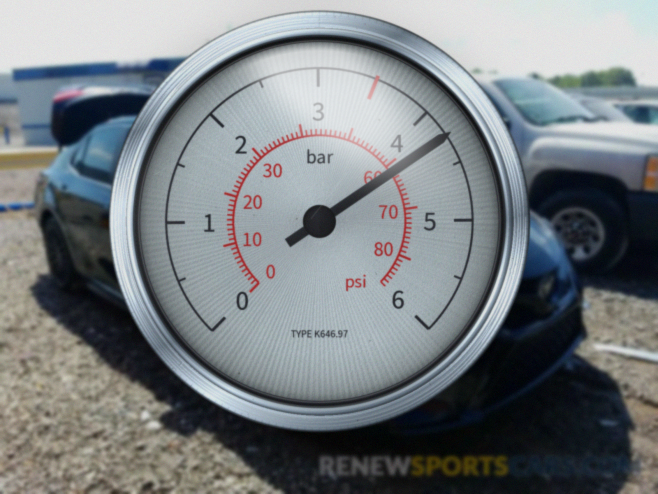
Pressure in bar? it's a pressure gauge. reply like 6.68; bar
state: 4.25; bar
